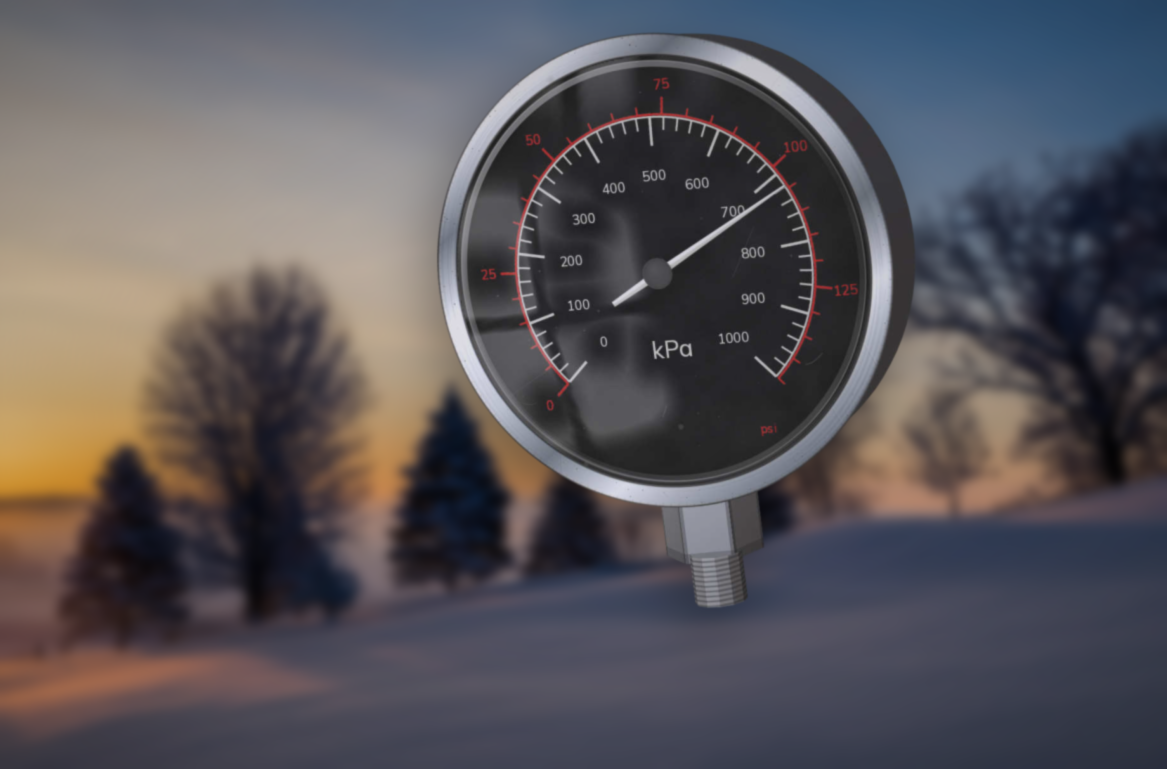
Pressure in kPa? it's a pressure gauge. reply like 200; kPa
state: 720; kPa
